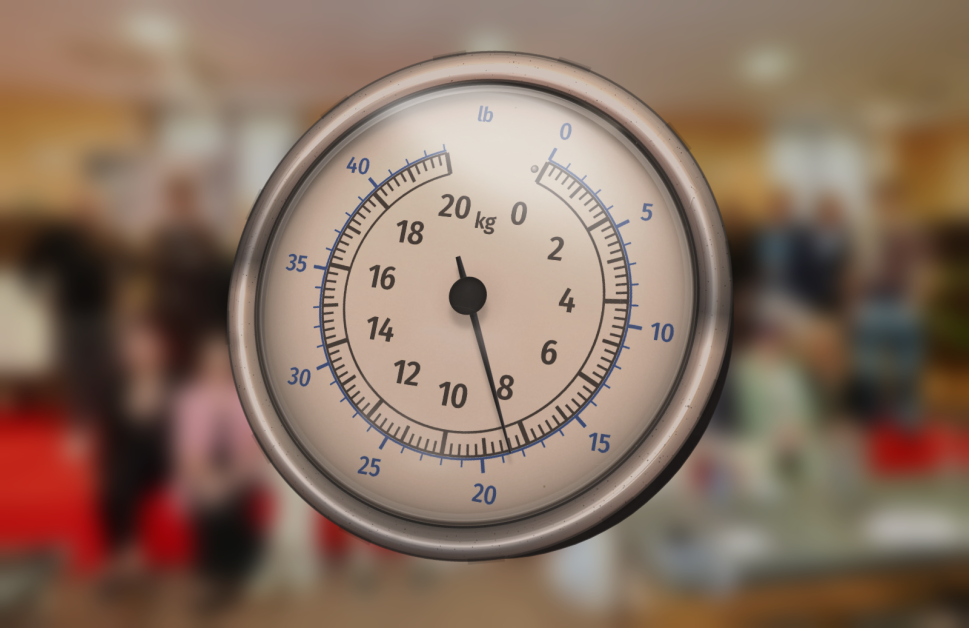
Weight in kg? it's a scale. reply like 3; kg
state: 8.4; kg
